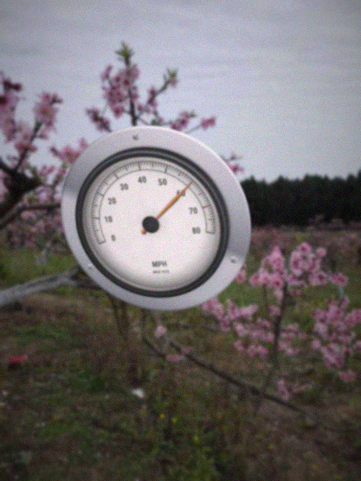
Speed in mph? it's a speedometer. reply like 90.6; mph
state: 60; mph
